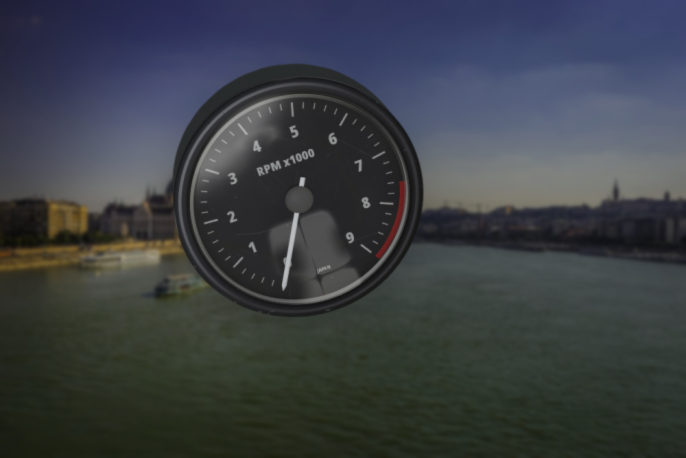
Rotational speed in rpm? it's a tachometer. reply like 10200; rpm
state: 0; rpm
